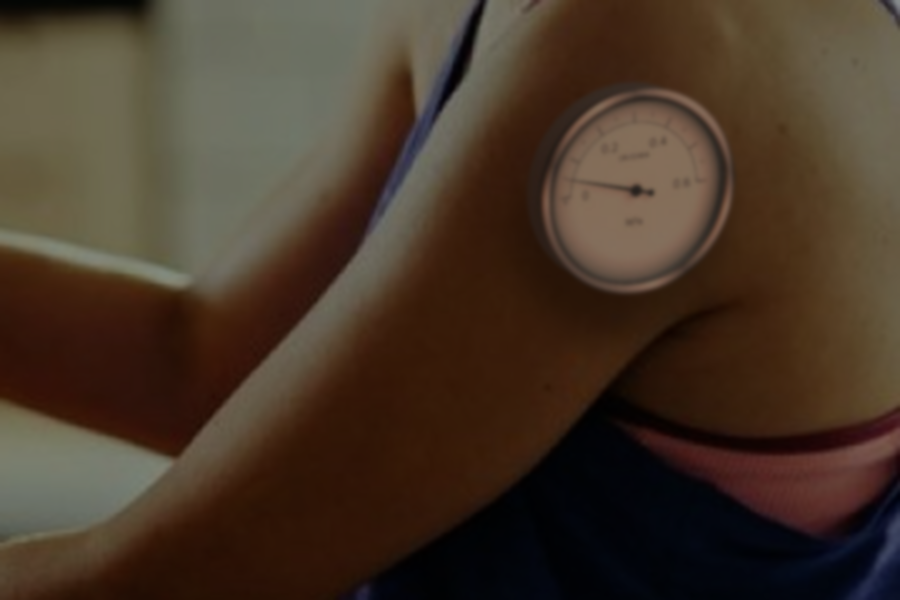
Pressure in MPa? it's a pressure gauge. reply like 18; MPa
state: 0.05; MPa
